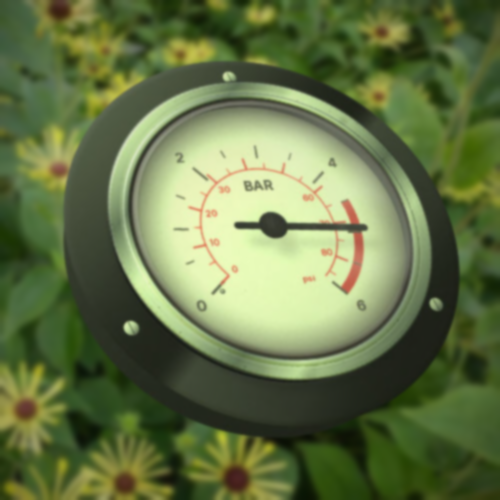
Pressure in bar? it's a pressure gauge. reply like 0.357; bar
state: 5; bar
